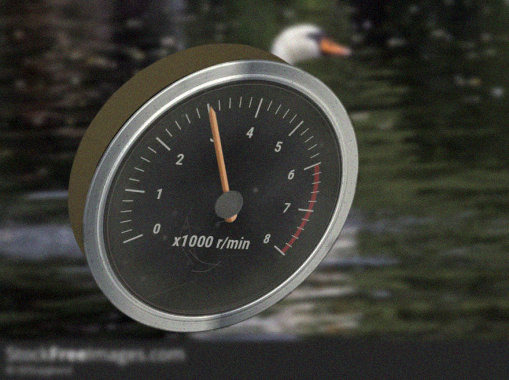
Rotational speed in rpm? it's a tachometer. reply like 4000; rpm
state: 3000; rpm
